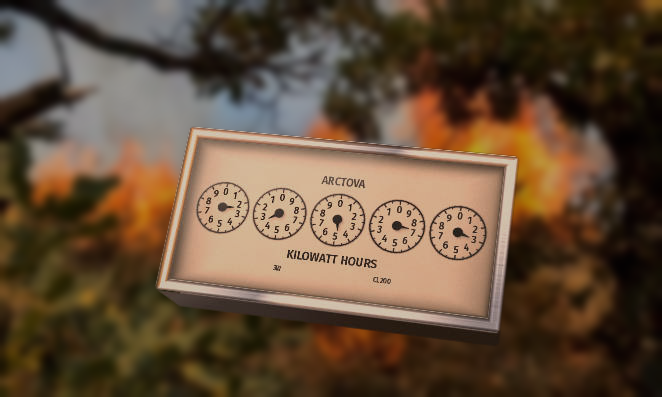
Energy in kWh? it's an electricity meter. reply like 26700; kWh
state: 23473; kWh
